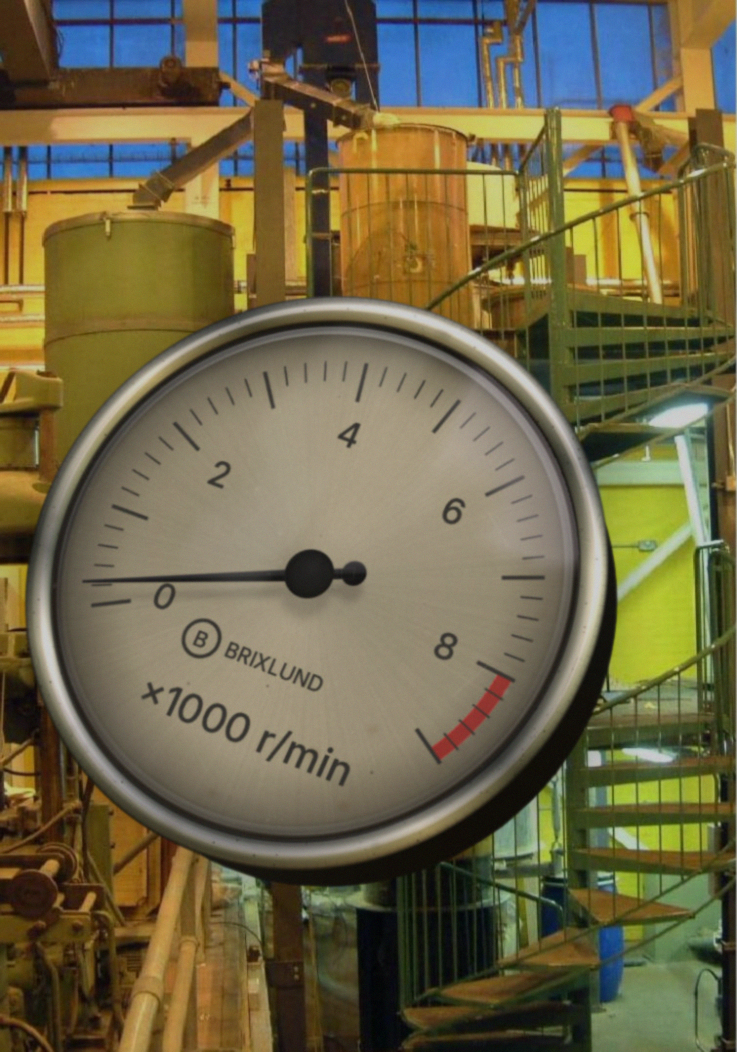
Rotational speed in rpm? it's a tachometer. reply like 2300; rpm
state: 200; rpm
